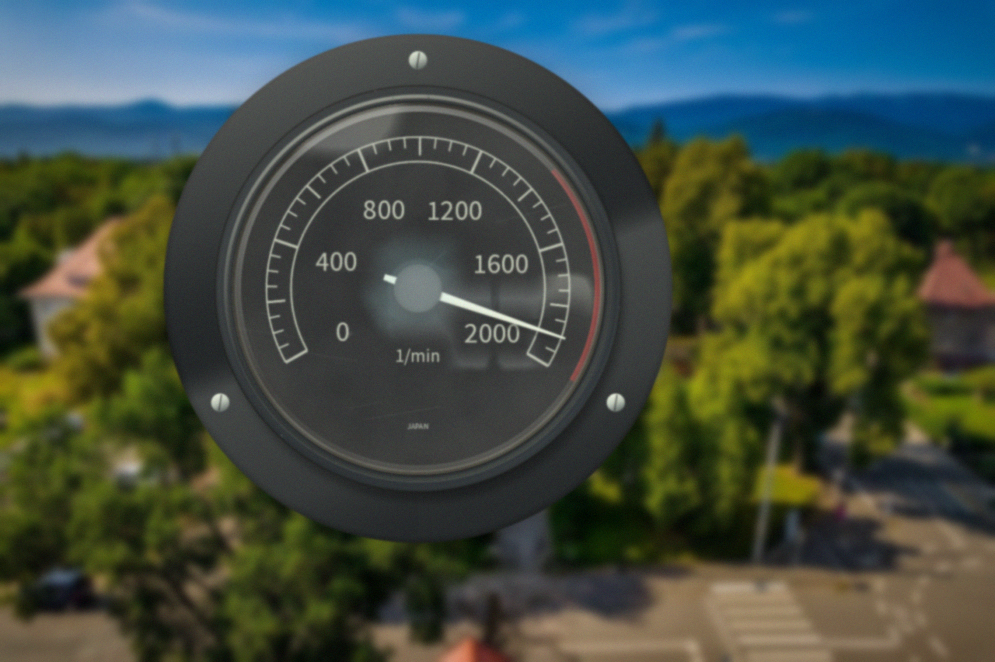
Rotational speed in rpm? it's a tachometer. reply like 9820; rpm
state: 1900; rpm
